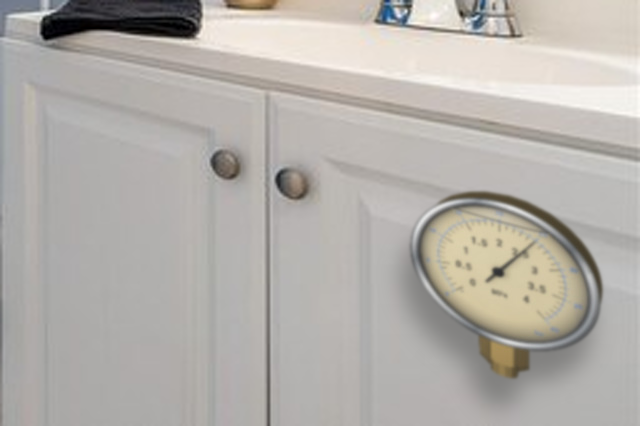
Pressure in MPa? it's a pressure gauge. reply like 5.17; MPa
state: 2.5; MPa
